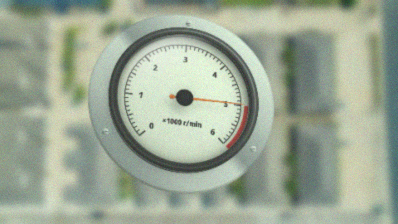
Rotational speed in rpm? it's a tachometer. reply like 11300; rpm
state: 5000; rpm
